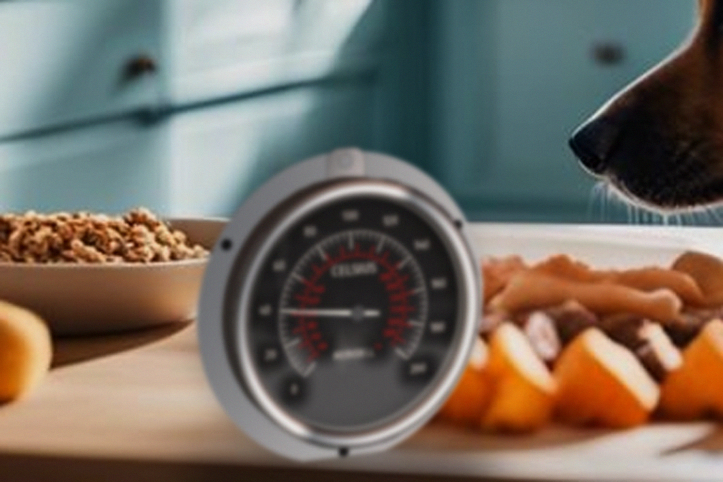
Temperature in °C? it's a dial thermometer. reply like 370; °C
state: 40; °C
